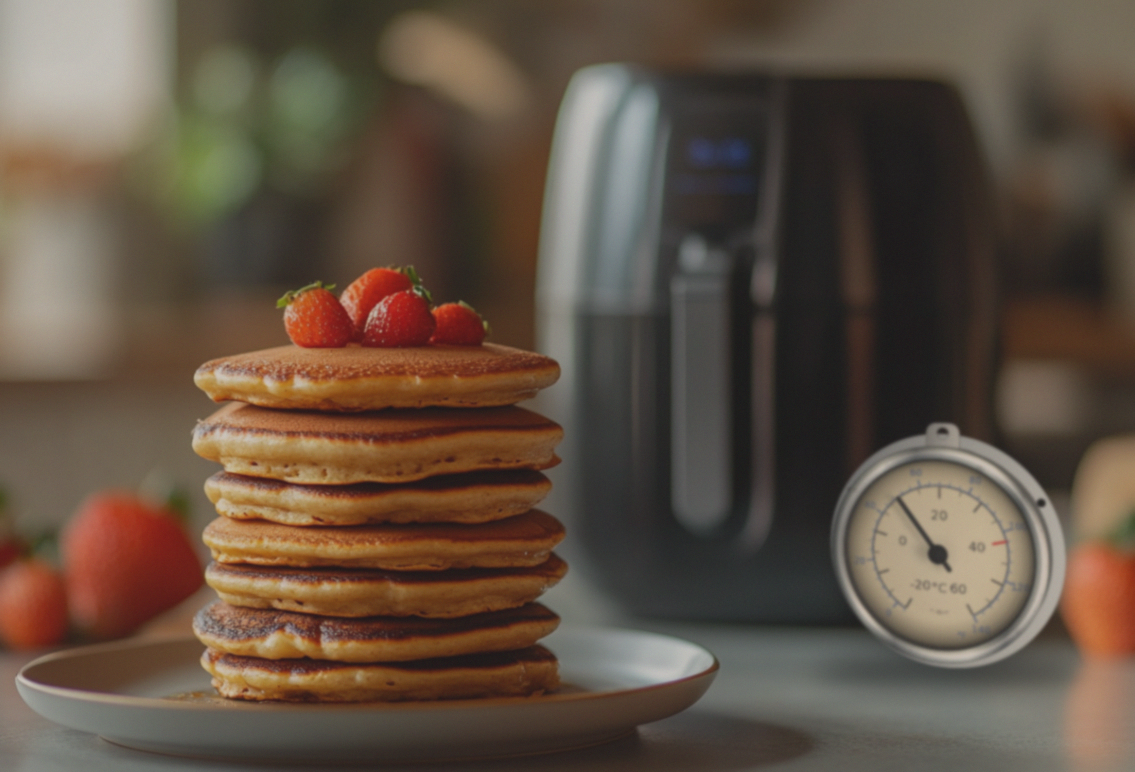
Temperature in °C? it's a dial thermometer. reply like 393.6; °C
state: 10; °C
